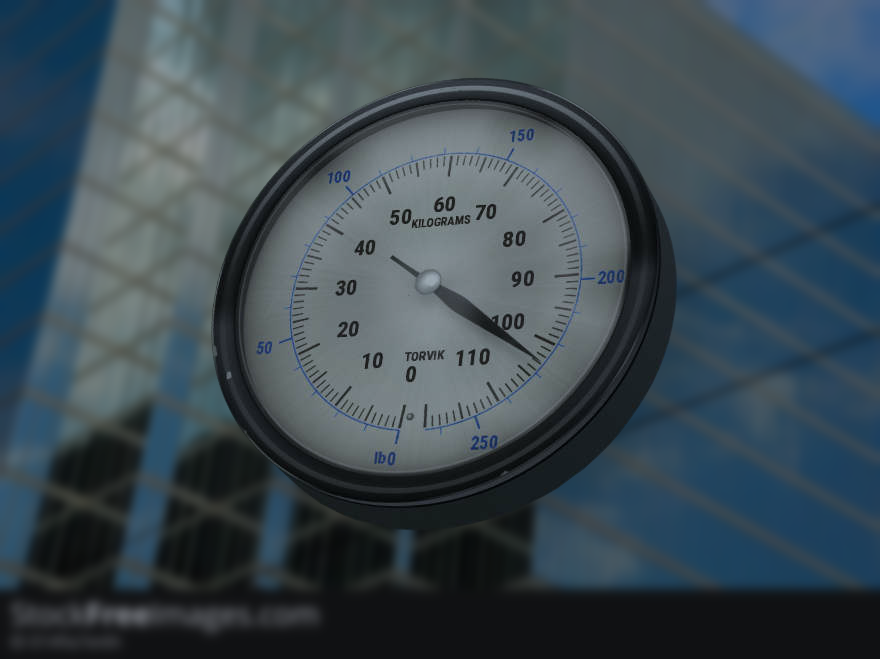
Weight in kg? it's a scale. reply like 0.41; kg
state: 103; kg
